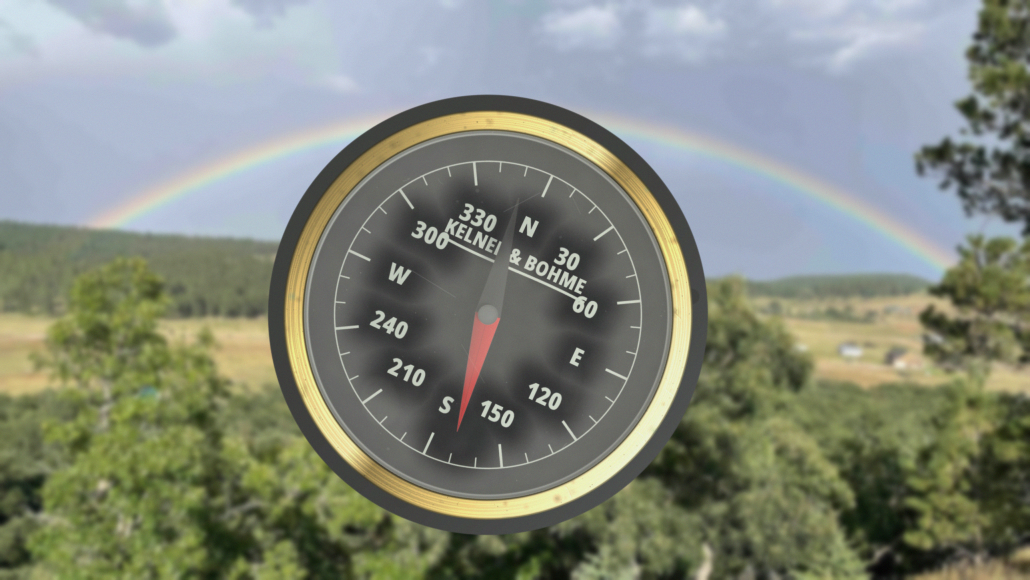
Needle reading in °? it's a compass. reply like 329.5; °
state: 170; °
